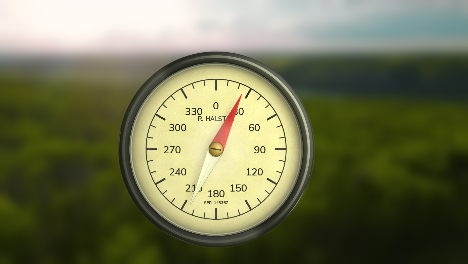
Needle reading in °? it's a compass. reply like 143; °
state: 25; °
